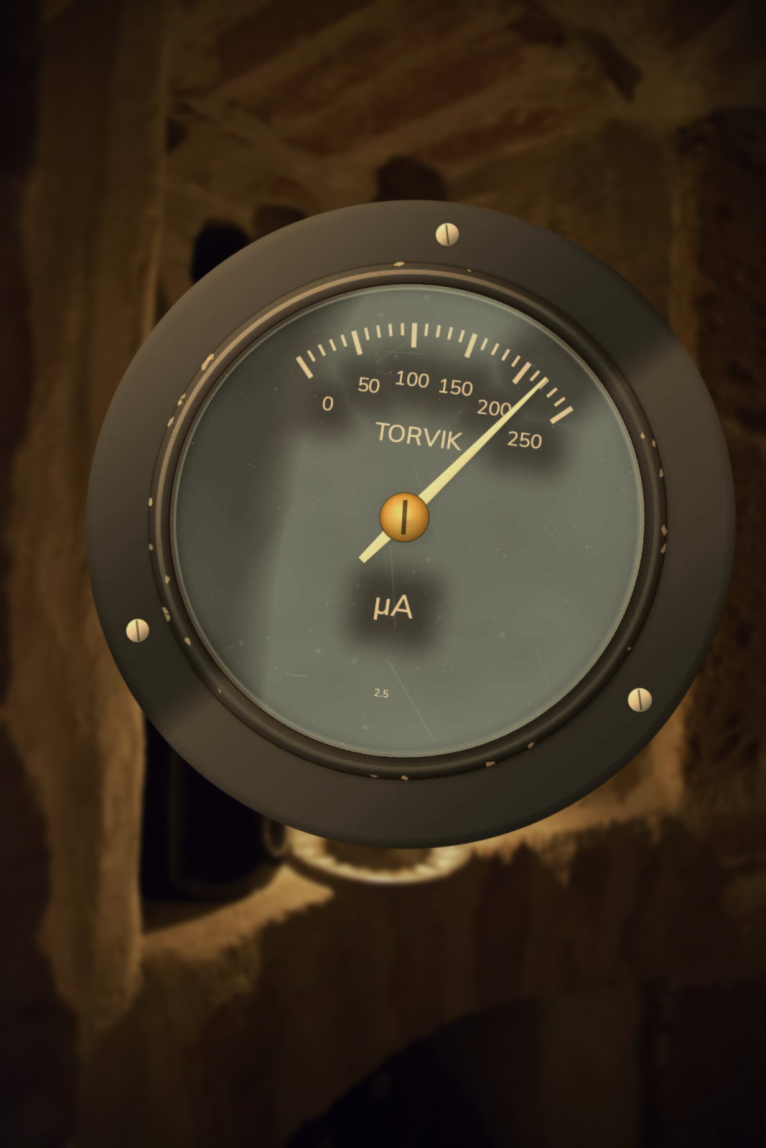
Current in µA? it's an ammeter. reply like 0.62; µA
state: 220; µA
